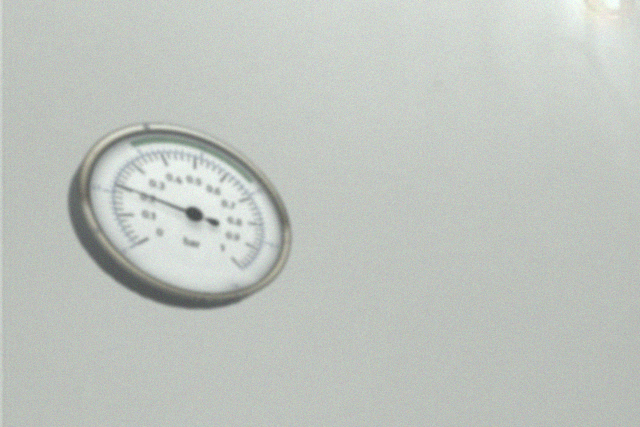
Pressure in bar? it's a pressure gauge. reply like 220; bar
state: 0.2; bar
